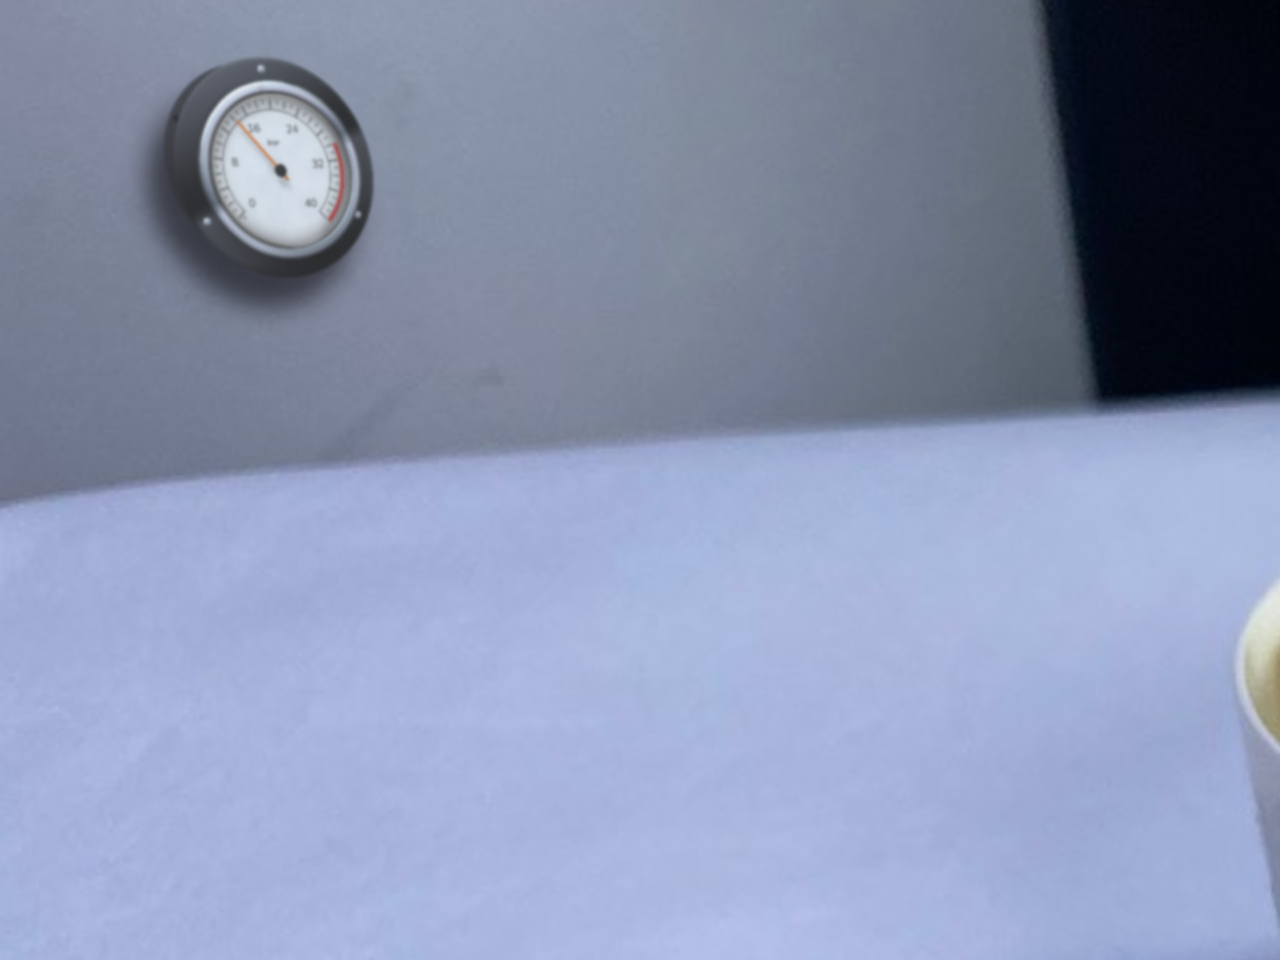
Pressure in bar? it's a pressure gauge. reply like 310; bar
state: 14; bar
